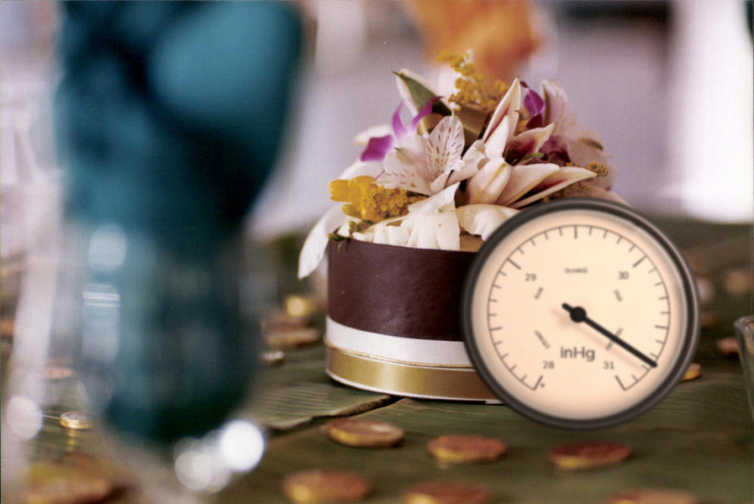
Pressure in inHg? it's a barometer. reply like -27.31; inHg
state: 30.75; inHg
